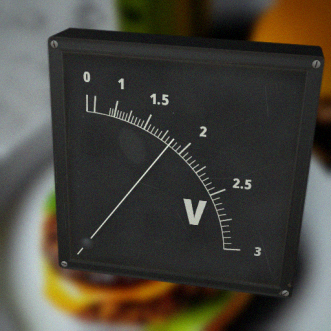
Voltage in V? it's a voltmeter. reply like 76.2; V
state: 1.85; V
